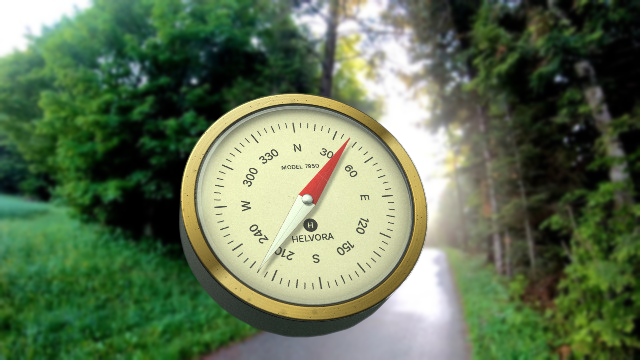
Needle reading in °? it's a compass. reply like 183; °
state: 40; °
